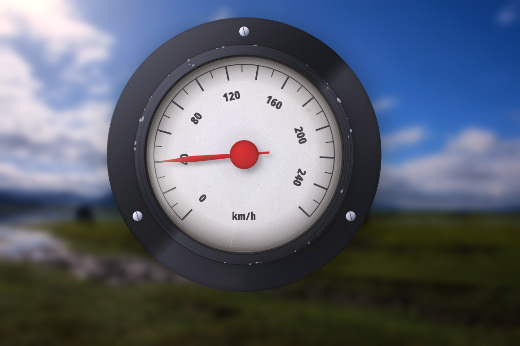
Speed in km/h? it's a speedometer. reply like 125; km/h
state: 40; km/h
